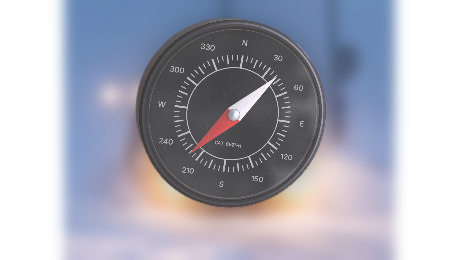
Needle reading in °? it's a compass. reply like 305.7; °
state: 220; °
